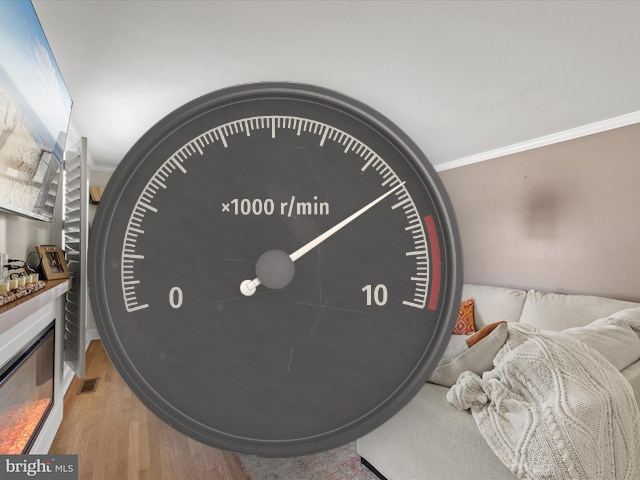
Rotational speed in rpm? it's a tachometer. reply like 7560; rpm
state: 7700; rpm
